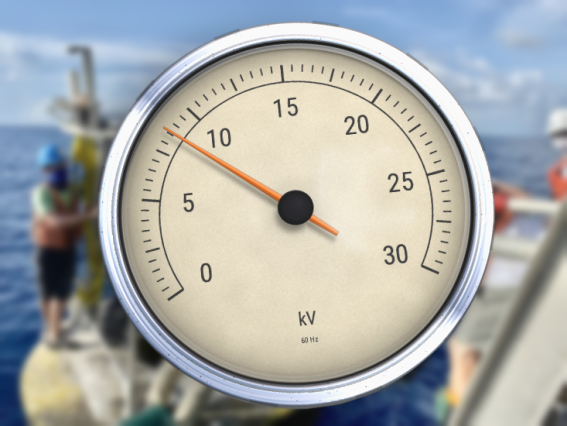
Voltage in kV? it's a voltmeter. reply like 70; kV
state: 8.5; kV
